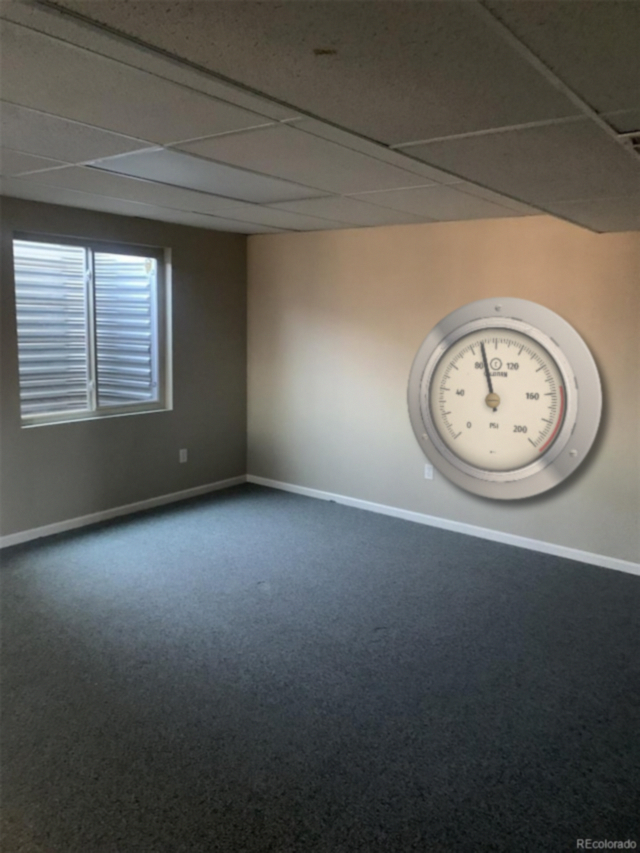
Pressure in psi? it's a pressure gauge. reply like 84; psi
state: 90; psi
